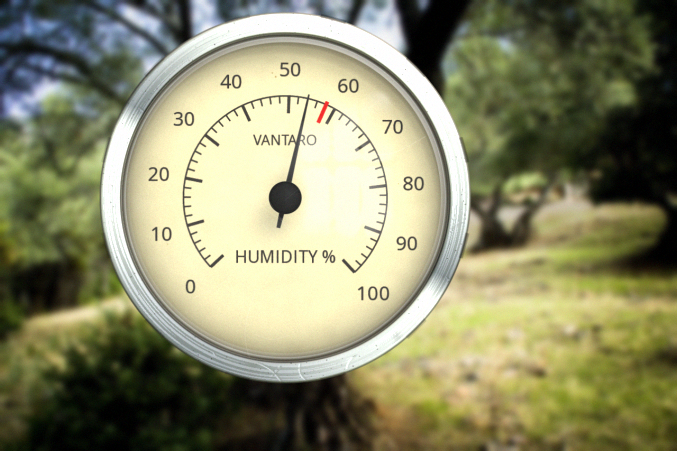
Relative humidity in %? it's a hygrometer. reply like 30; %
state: 54; %
